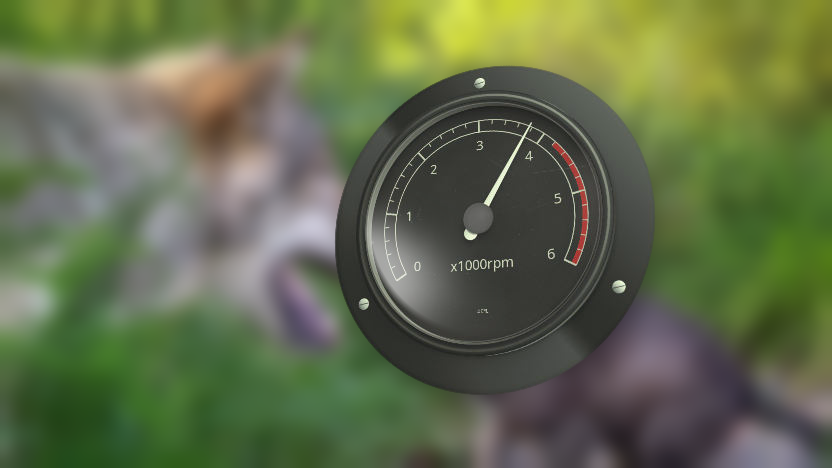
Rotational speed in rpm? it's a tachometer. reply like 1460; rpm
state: 3800; rpm
